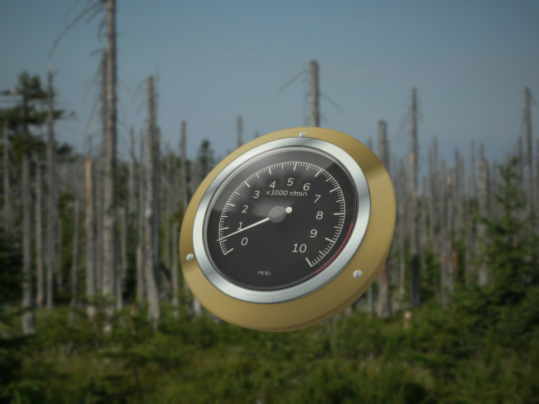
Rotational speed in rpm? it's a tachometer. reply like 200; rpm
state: 500; rpm
